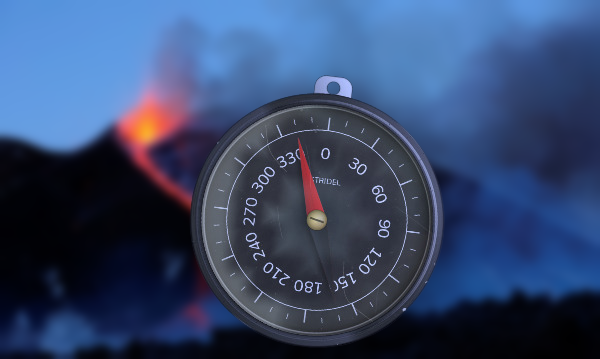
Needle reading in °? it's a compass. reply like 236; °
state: 340; °
